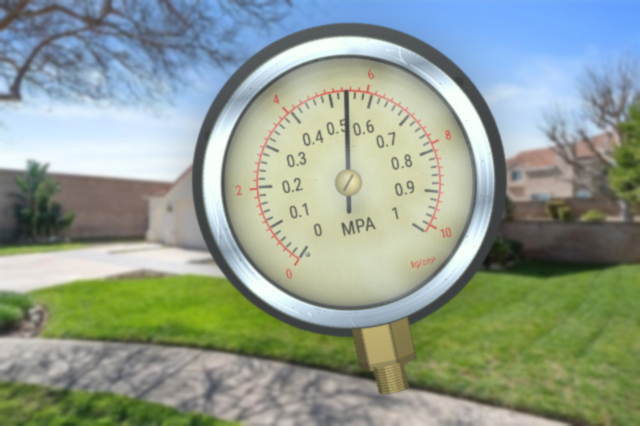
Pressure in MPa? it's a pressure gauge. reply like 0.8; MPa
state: 0.54; MPa
